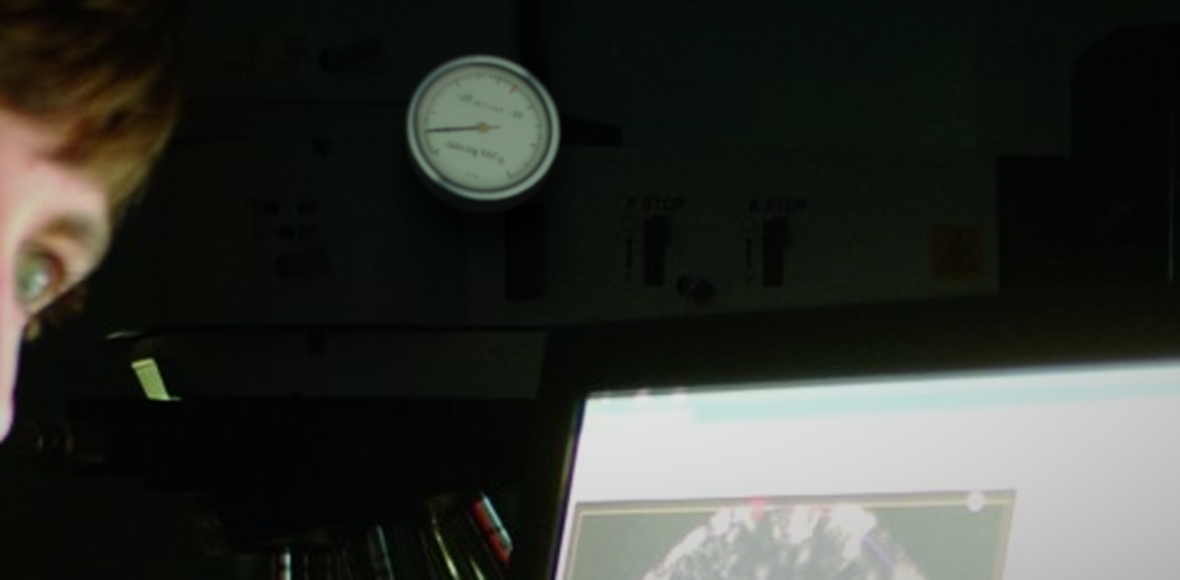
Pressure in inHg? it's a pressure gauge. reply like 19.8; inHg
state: -27.5; inHg
